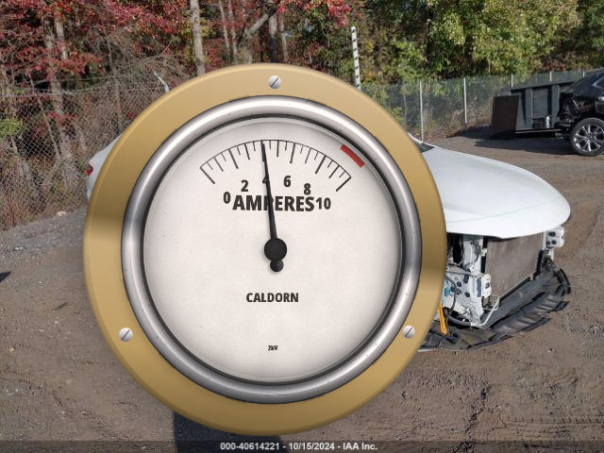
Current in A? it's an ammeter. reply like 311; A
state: 4; A
